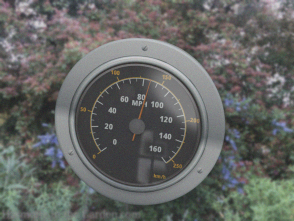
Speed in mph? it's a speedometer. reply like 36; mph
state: 85; mph
